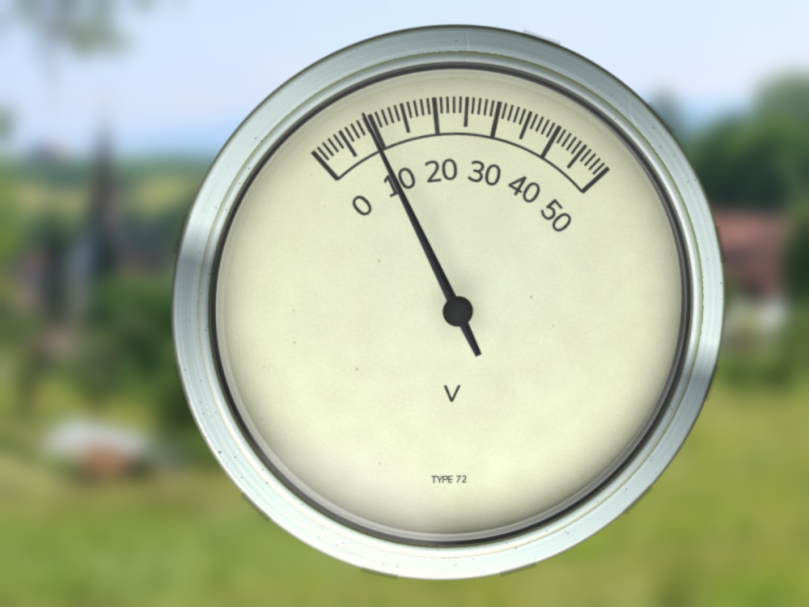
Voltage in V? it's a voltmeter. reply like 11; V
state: 9; V
